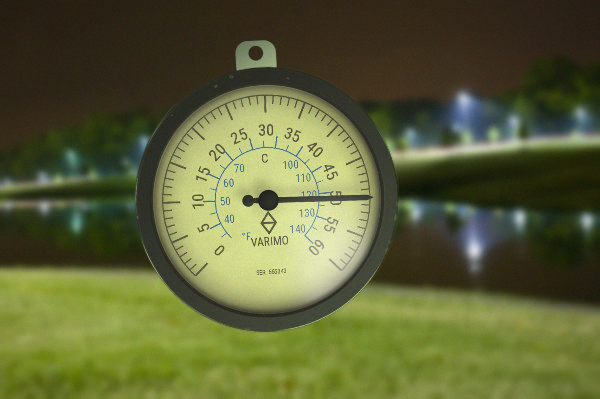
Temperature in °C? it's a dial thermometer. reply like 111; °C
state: 50; °C
